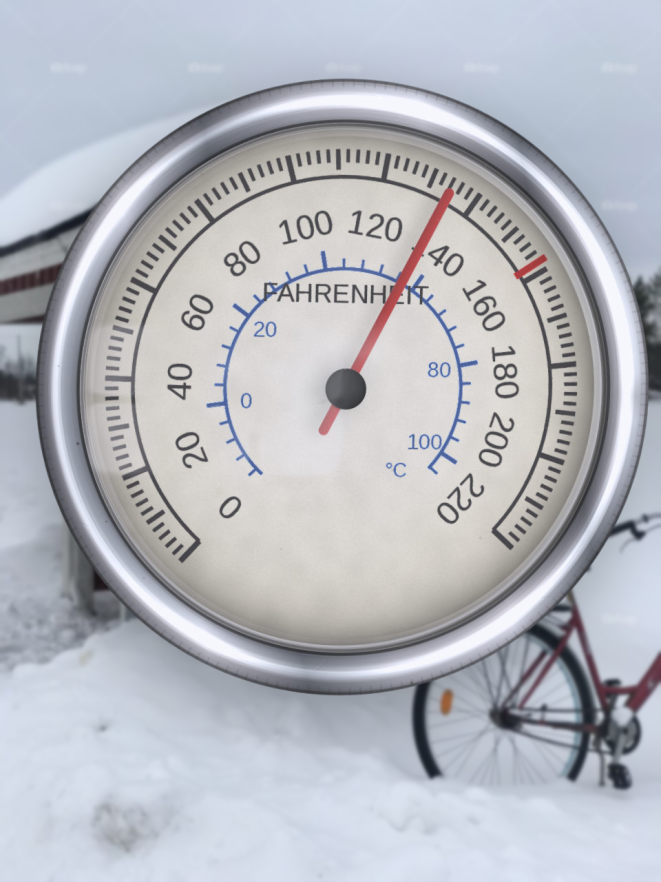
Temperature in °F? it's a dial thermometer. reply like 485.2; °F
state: 134; °F
